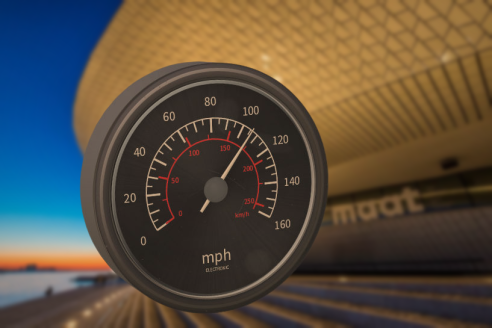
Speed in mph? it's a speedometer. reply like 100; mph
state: 105; mph
